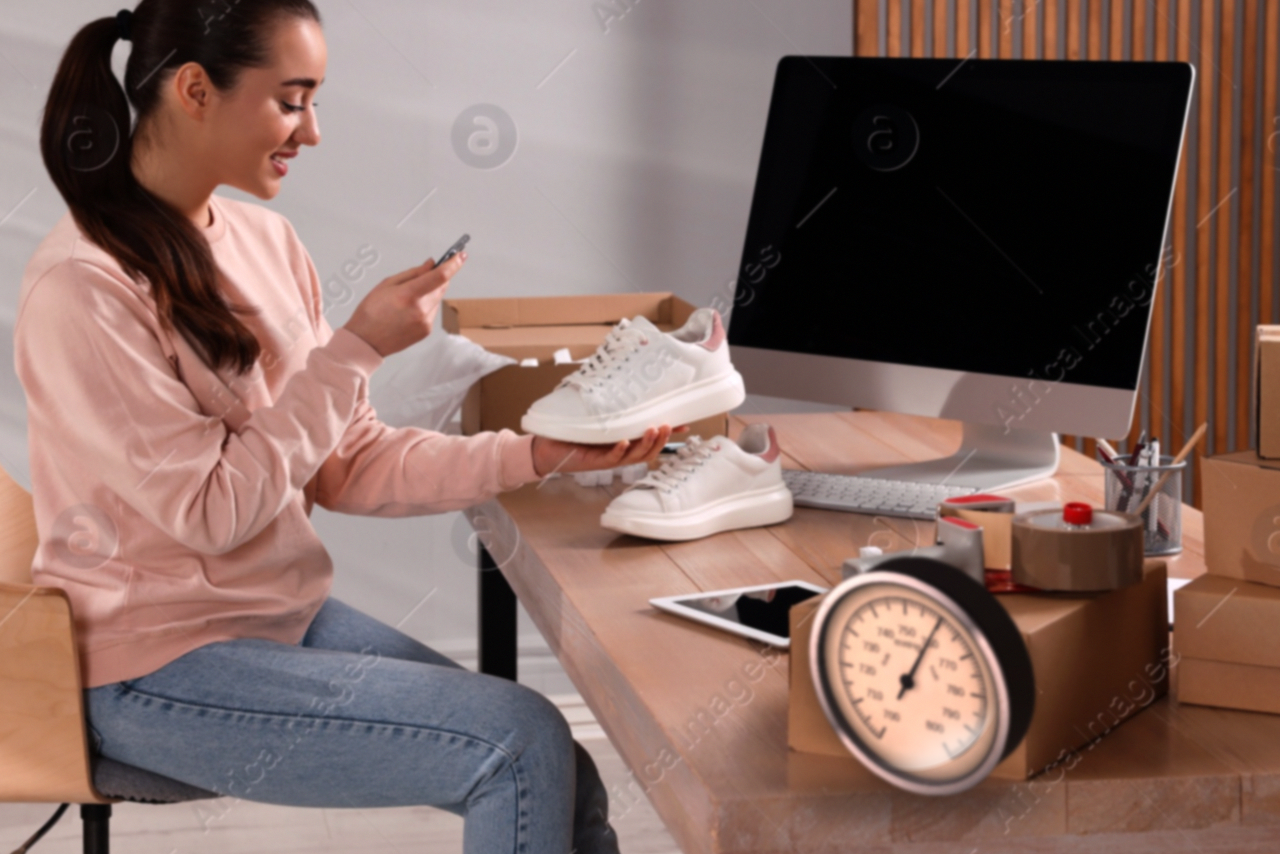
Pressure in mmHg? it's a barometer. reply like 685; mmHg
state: 760; mmHg
